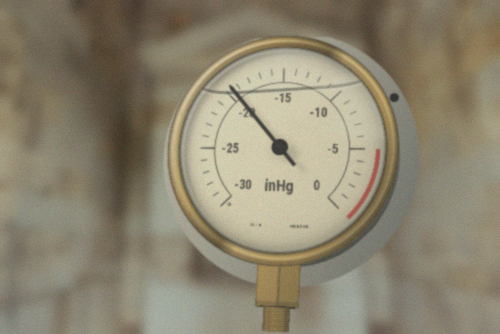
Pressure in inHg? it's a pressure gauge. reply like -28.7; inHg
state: -19.5; inHg
